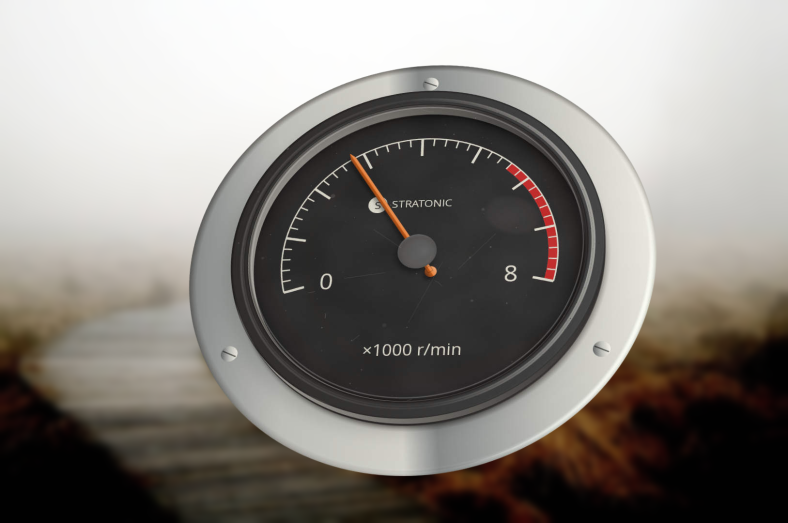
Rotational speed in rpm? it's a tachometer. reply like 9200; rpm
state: 2800; rpm
